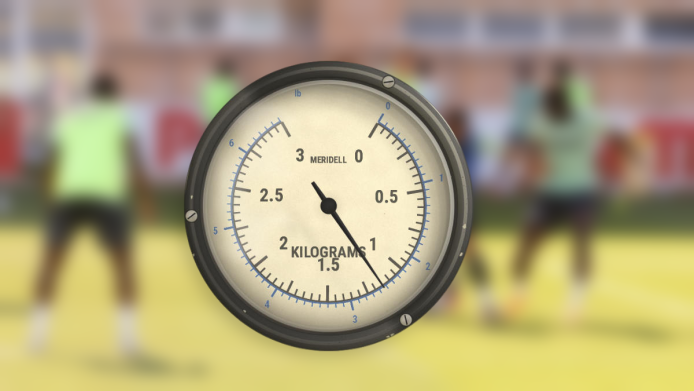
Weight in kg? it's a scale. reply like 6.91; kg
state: 1.15; kg
